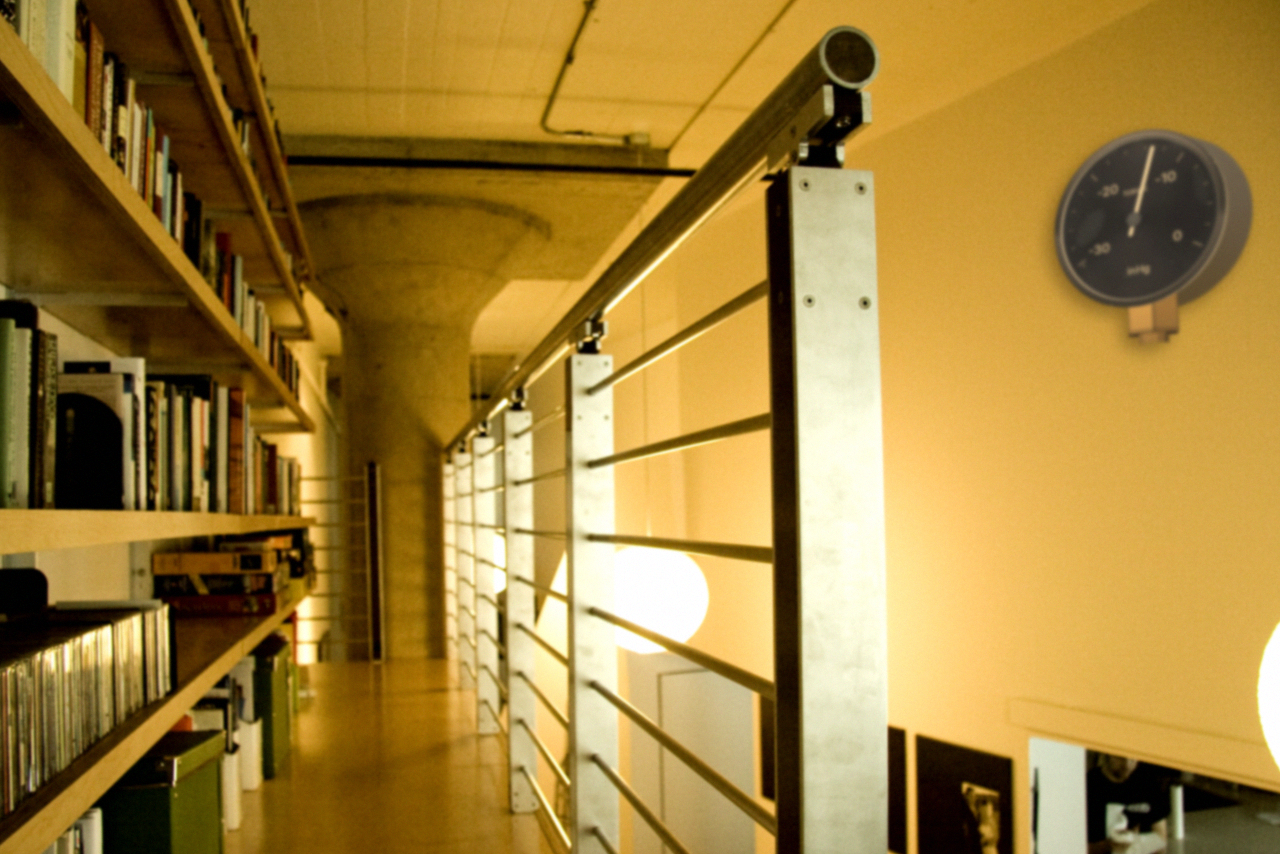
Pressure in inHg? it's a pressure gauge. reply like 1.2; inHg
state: -13; inHg
